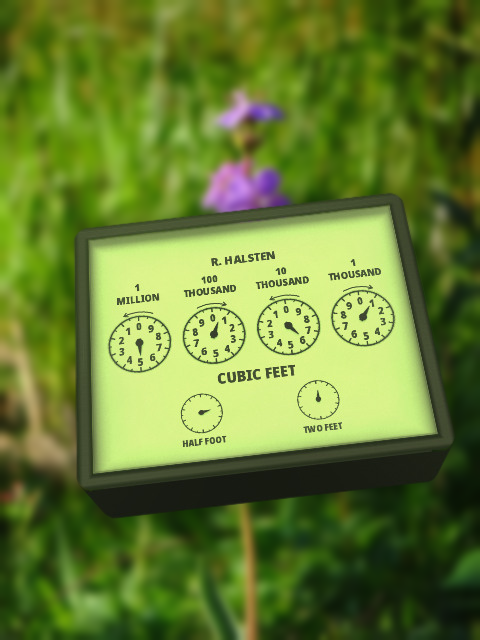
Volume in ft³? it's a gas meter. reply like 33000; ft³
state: 506100; ft³
